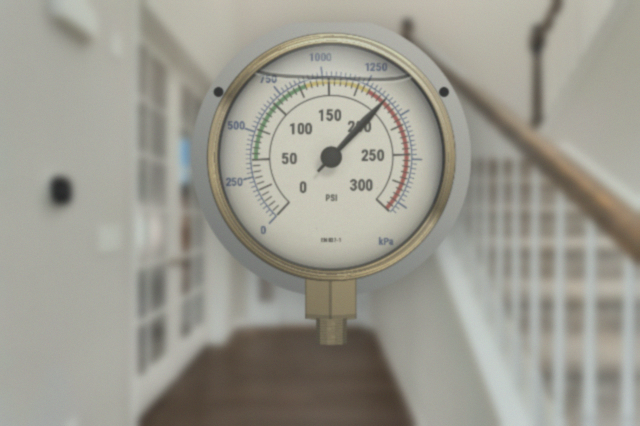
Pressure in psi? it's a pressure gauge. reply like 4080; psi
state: 200; psi
